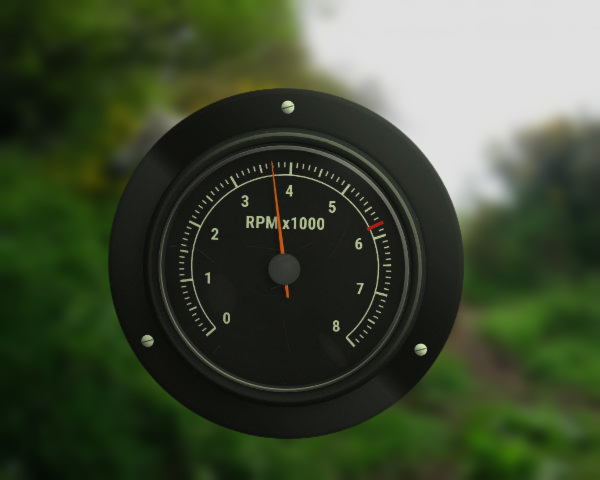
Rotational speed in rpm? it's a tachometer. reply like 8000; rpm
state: 3700; rpm
